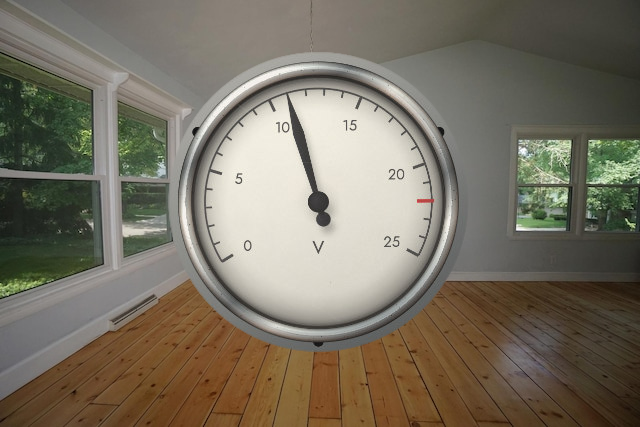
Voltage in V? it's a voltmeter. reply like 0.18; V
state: 11; V
